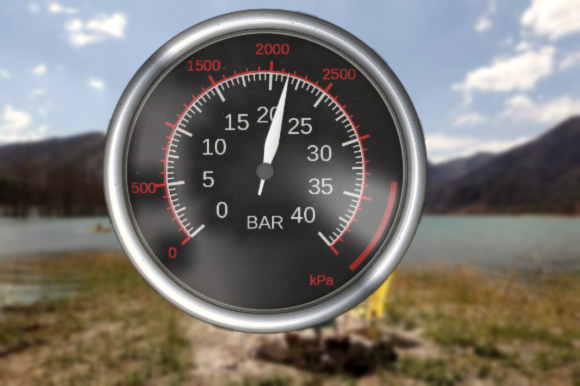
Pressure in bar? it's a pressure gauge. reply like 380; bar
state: 21.5; bar
